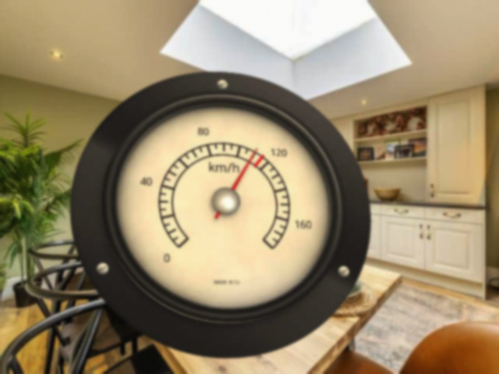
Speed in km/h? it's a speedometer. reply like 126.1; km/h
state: 110; km/h
